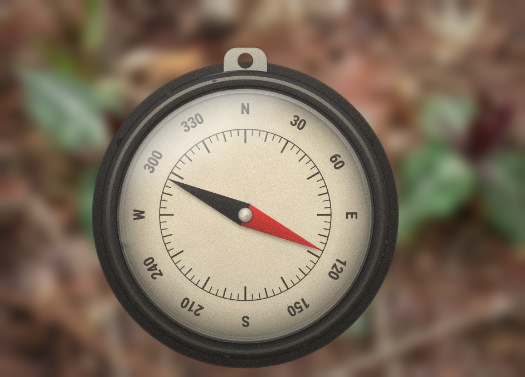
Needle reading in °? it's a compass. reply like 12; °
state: 115; °
